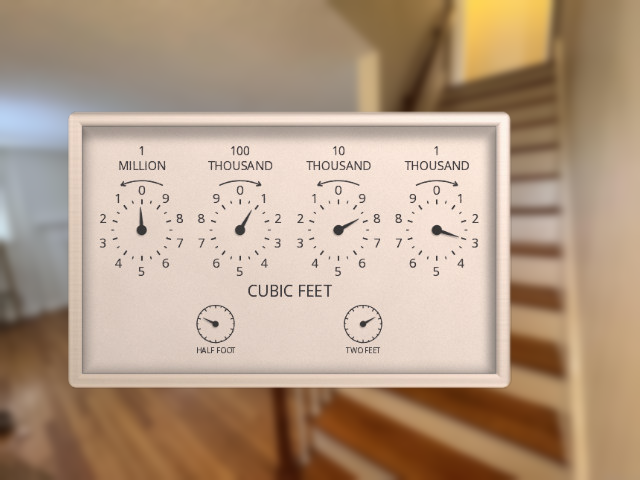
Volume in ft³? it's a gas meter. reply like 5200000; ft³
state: 8300; ft³
